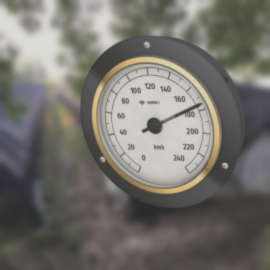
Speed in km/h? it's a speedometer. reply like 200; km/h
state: 175; km/h
